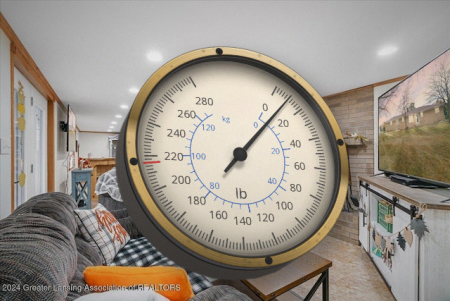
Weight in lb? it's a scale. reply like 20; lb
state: 10; lb
